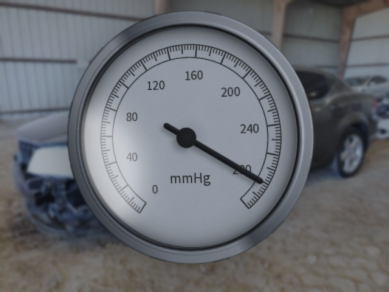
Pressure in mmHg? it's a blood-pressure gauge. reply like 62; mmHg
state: 280; mmHg
